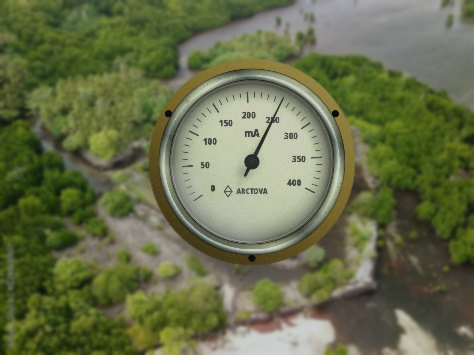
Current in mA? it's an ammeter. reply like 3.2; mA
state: 250; mA
